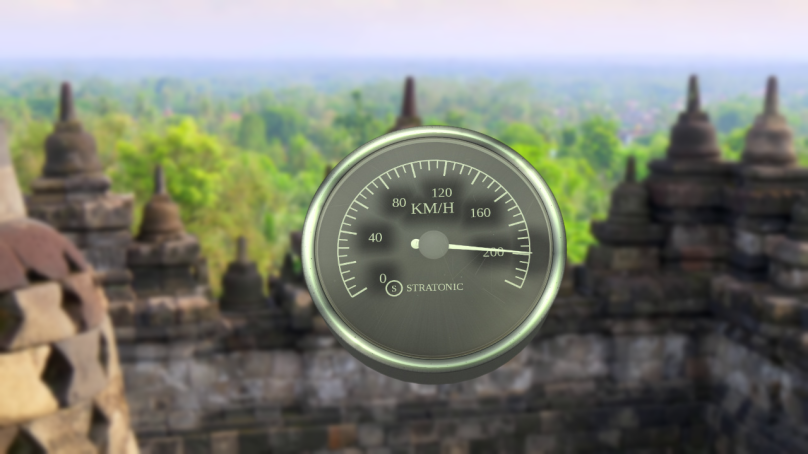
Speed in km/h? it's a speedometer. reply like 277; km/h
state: 200; km/h
